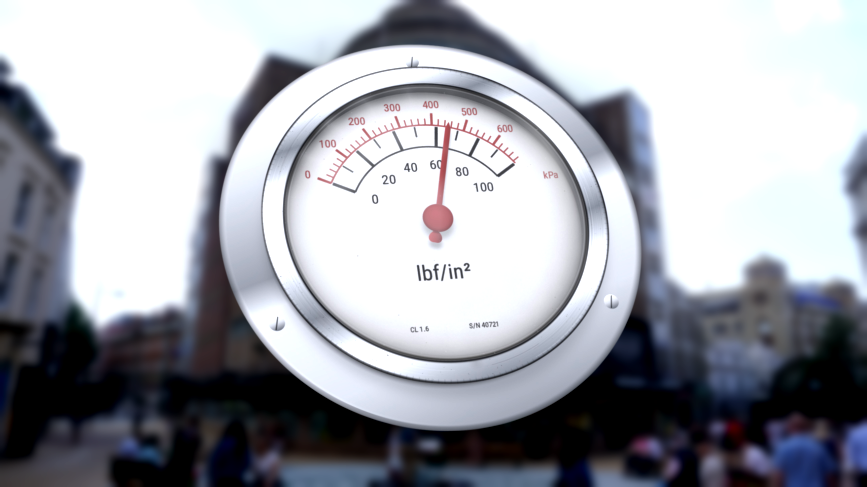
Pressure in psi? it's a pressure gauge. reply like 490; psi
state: 65; psi
